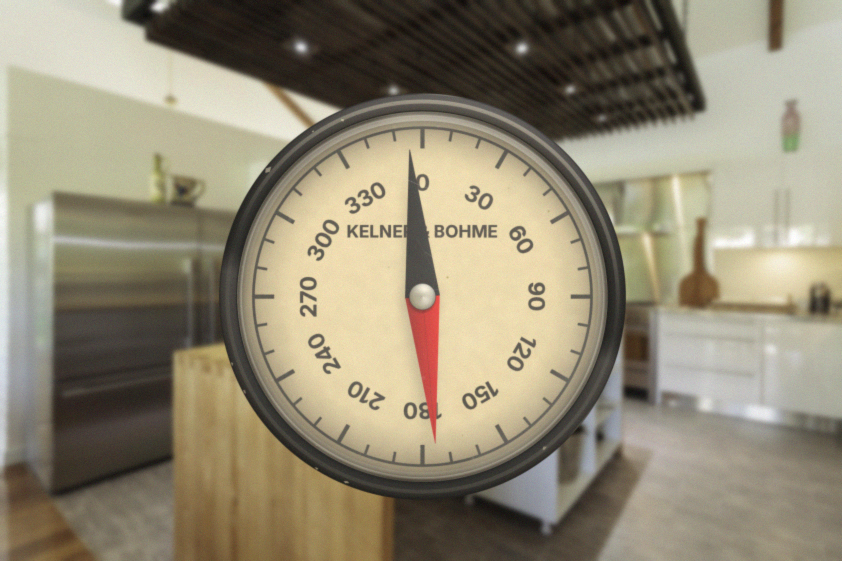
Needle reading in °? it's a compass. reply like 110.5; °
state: 175; °
